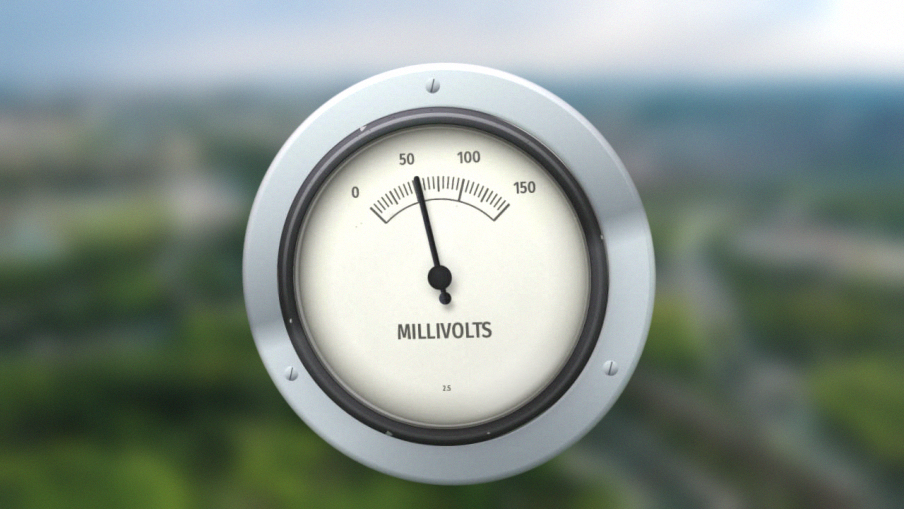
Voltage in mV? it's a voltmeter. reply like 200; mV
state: 55; mV
